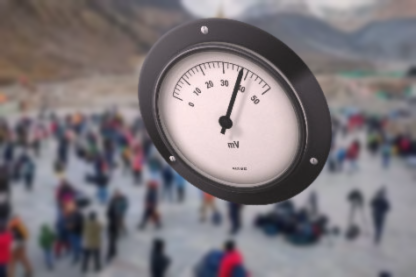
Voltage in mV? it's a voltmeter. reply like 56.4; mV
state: 38; mV
